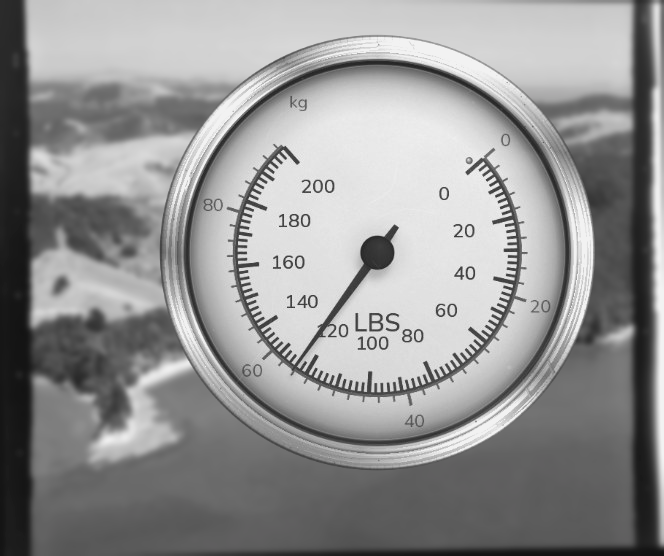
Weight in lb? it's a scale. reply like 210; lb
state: 124; lb
